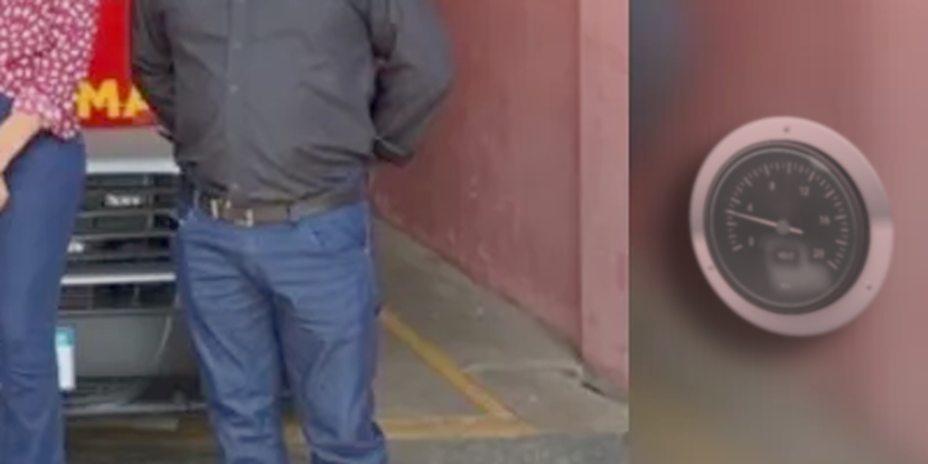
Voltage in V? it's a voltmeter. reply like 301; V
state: 3; V
